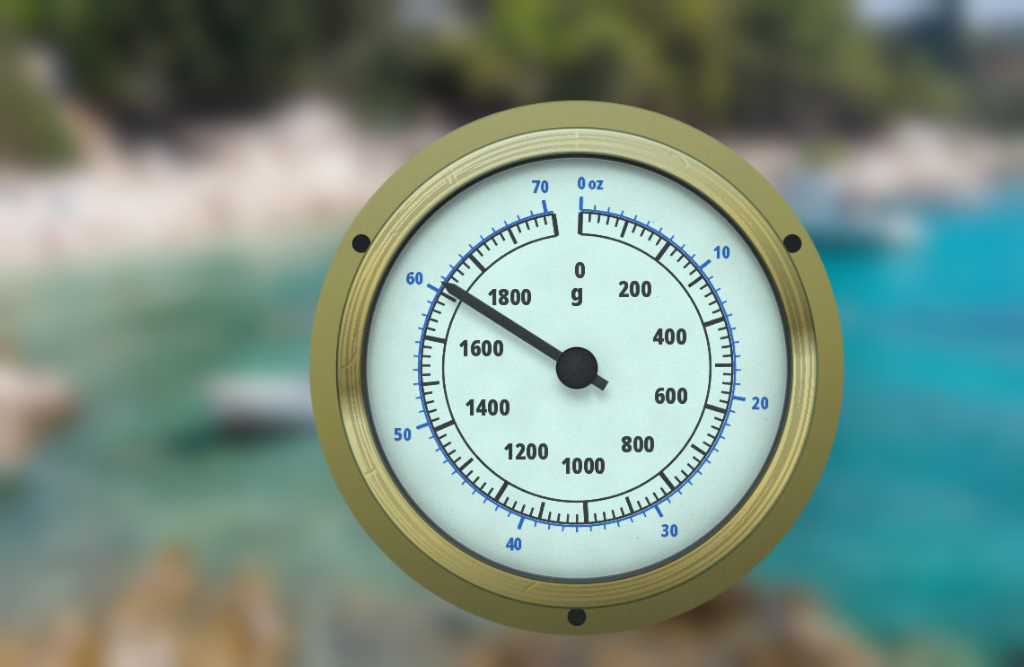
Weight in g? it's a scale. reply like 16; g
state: 1720; g
